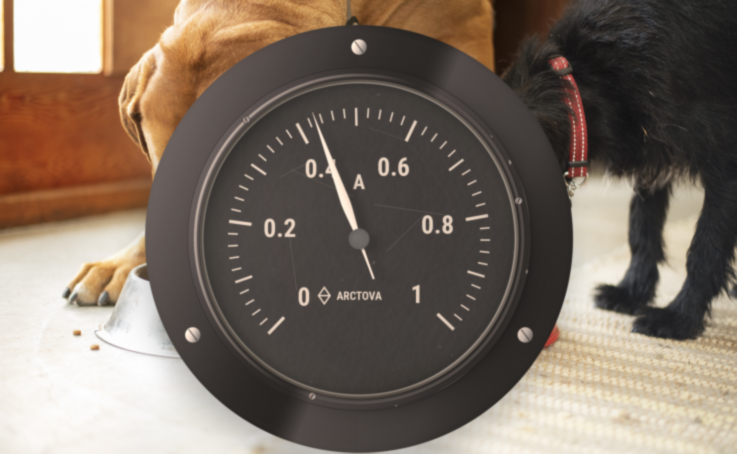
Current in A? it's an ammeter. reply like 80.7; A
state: 0.43; A
